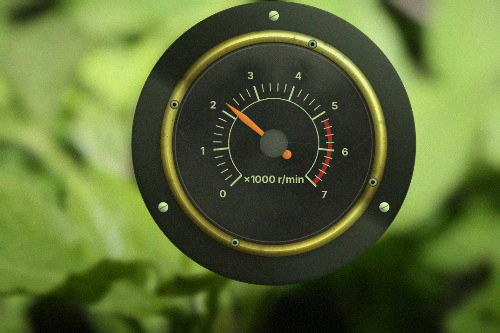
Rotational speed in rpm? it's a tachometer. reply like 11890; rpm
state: 2200; rpm
